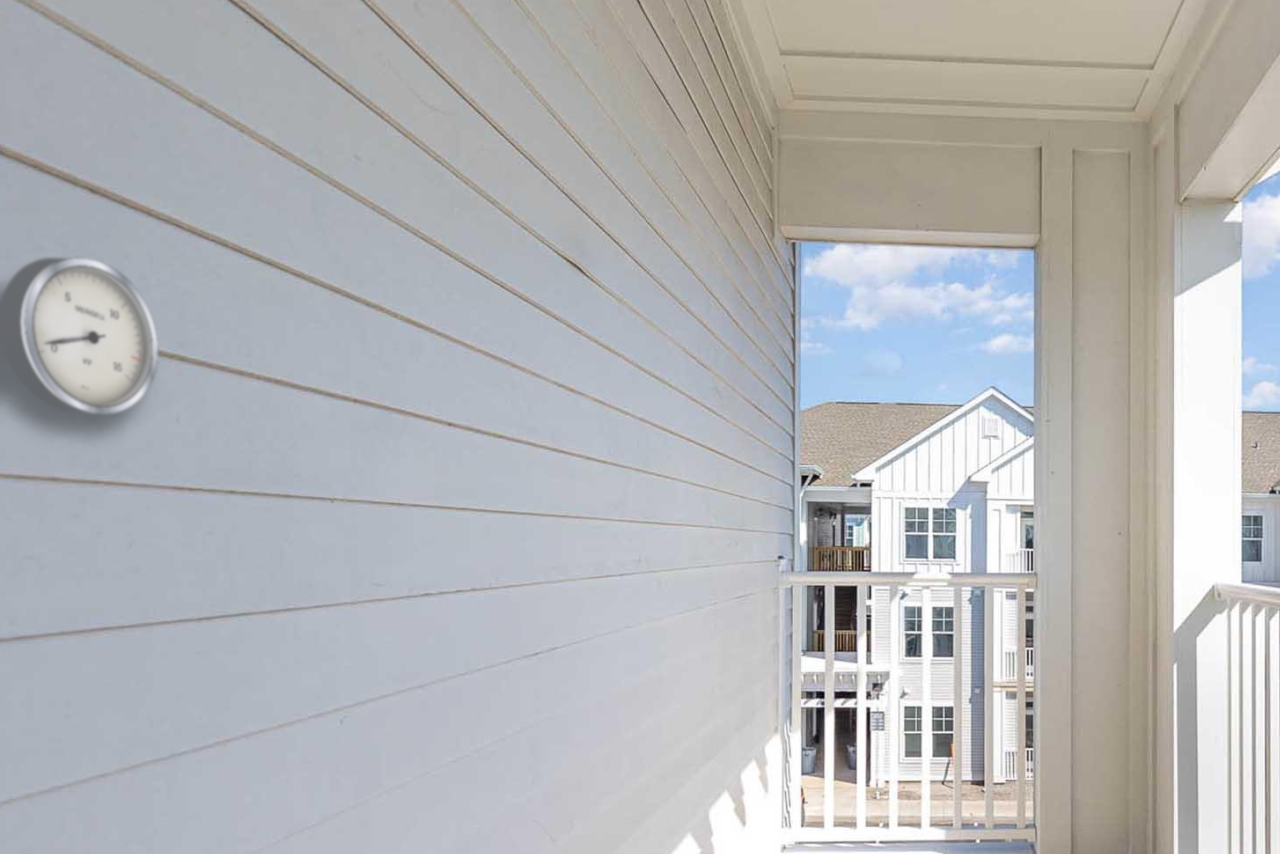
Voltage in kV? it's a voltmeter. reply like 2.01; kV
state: 0.5; kV
